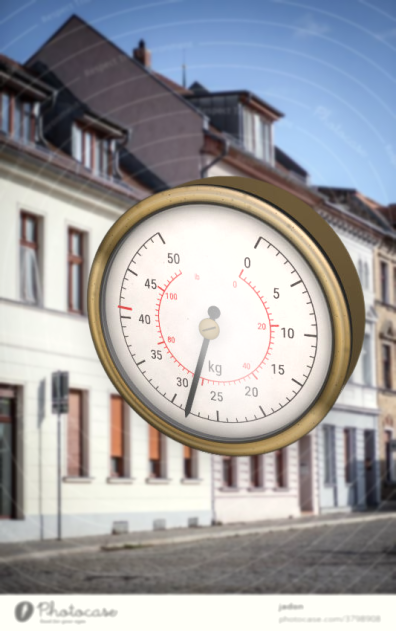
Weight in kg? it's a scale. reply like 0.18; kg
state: 28; kg
